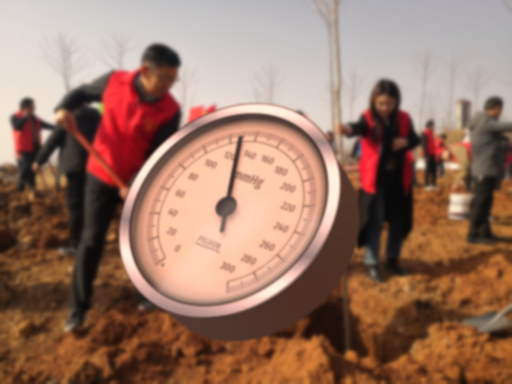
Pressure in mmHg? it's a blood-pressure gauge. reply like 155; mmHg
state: 130; mmHg
